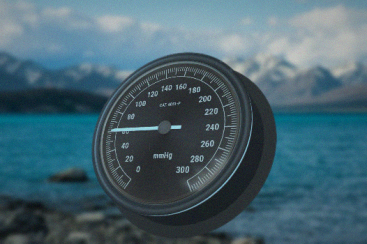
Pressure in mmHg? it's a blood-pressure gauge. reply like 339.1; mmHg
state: 60; mmHg
